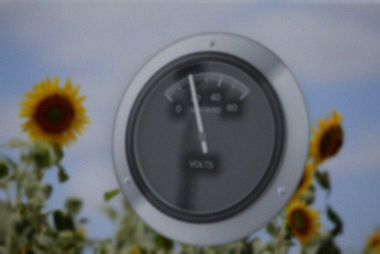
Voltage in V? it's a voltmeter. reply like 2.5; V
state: 20; V
